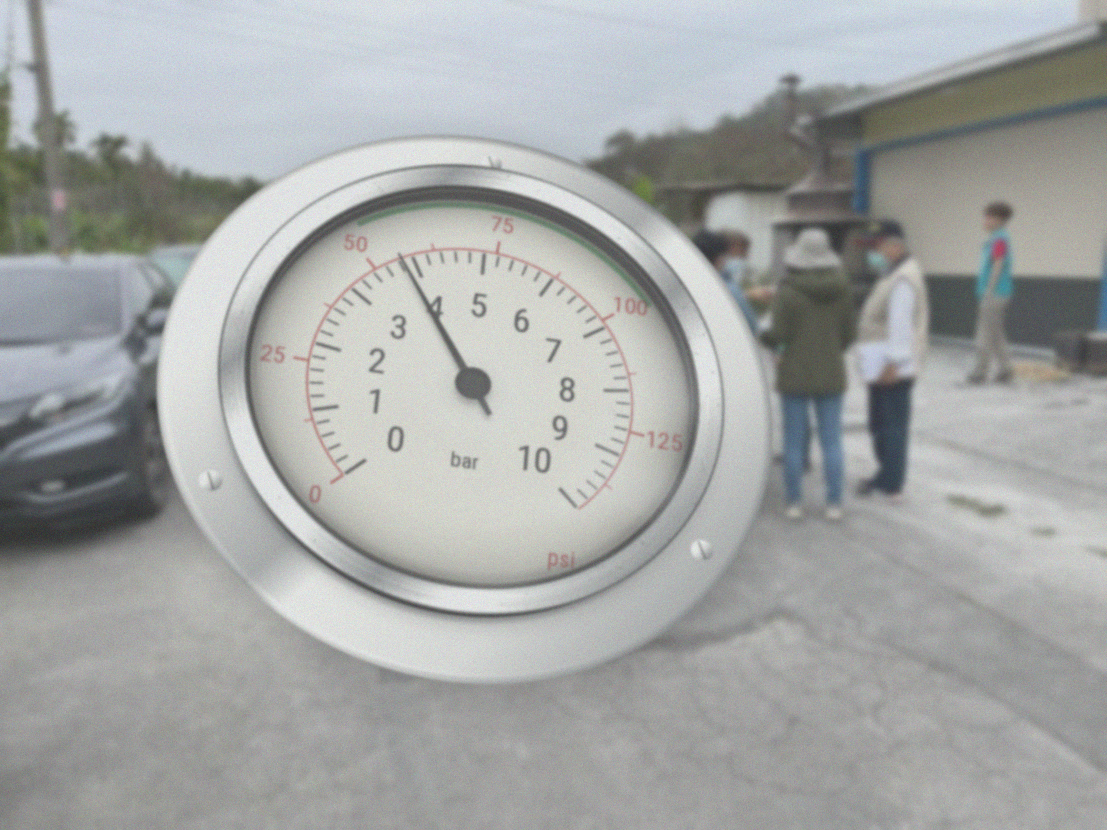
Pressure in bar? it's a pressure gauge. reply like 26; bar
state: 3.8; bar
